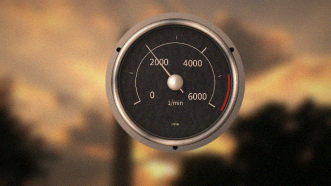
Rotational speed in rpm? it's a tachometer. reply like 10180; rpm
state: 2000; rpm
